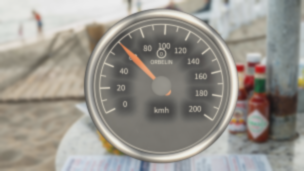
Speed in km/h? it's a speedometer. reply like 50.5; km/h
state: 60; km/h
